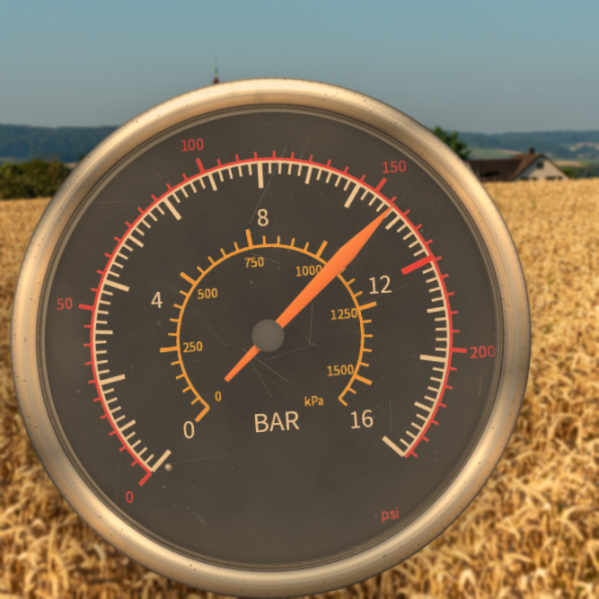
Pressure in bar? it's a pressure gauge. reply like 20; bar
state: 10.8; bar
